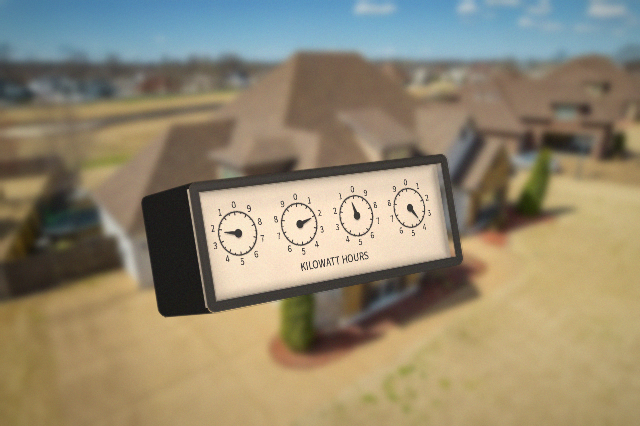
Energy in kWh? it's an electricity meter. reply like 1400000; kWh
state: 2204; kWh
